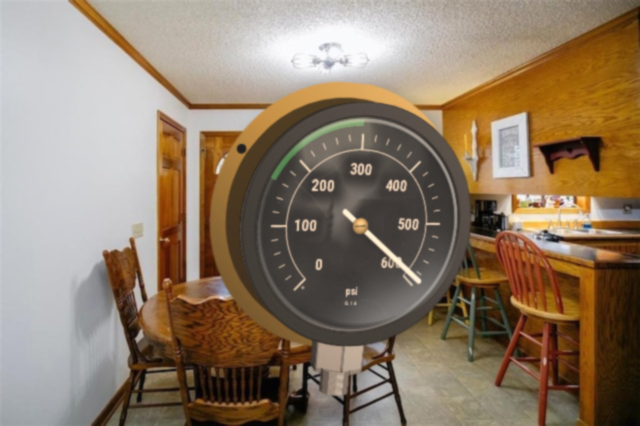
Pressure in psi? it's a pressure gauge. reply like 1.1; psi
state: 590; psi
